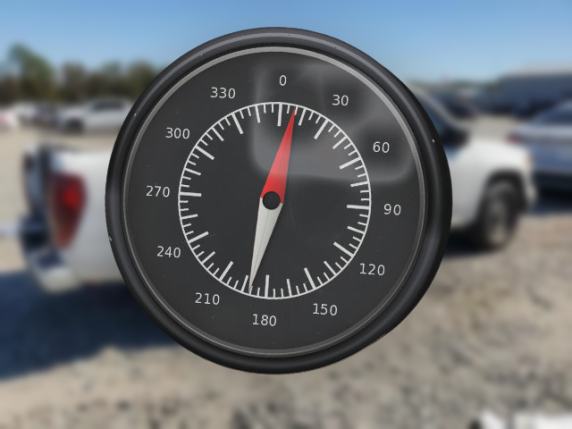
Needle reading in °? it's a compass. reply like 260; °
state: 10; °
